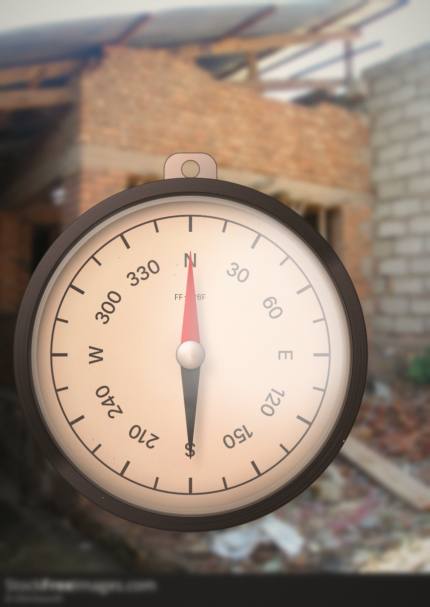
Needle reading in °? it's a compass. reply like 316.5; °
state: 0; °
